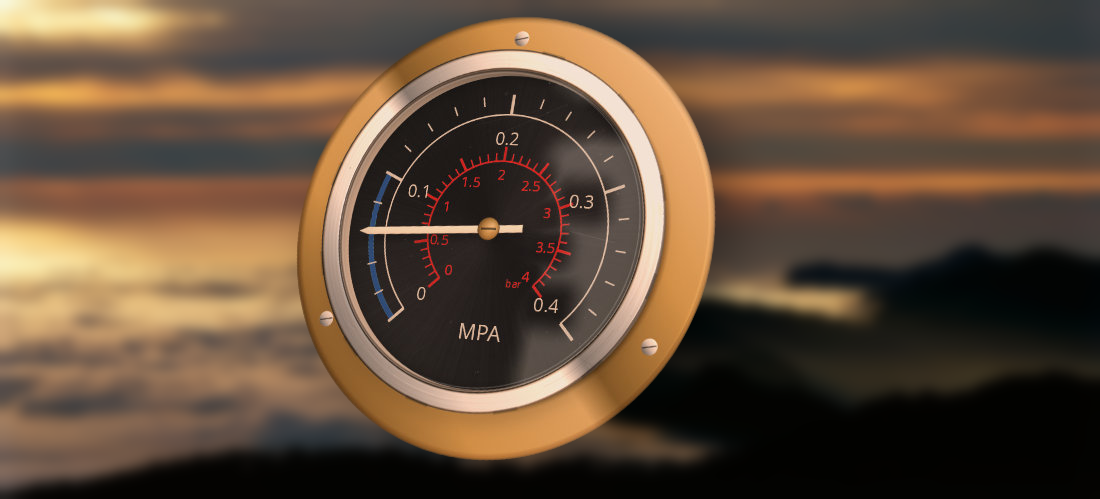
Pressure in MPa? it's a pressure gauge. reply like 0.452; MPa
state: 0.06; MPa
